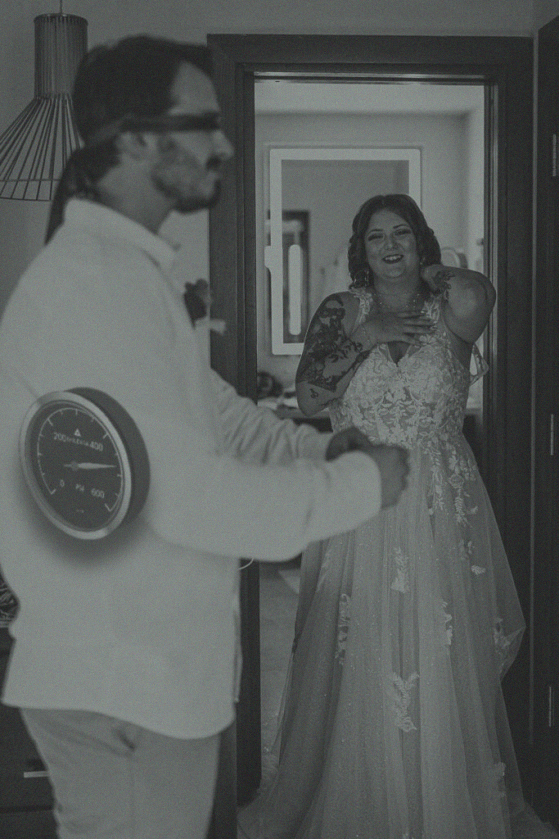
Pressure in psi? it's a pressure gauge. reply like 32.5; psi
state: 475; psi
